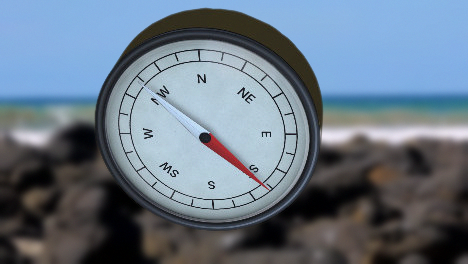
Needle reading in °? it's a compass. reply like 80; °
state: 135; °
